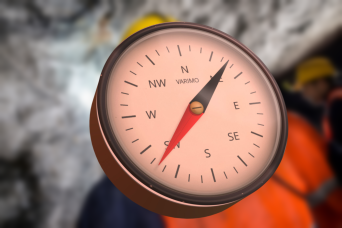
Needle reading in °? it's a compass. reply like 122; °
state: 225; °
